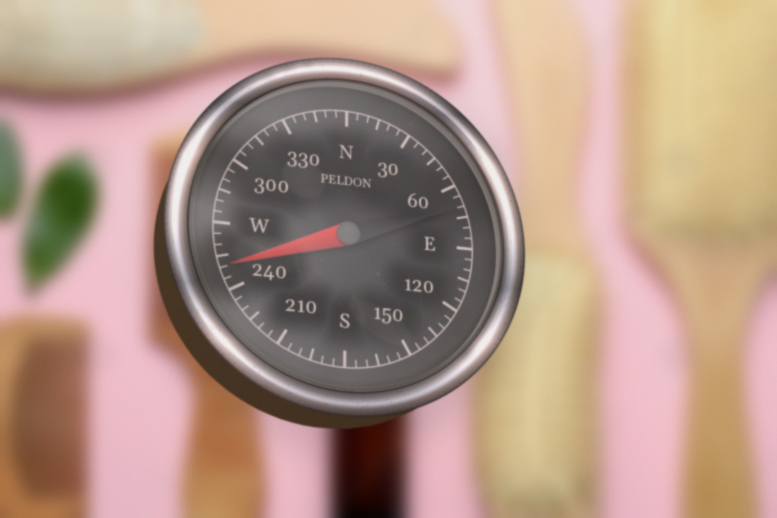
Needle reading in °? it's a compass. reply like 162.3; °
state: 250; °
